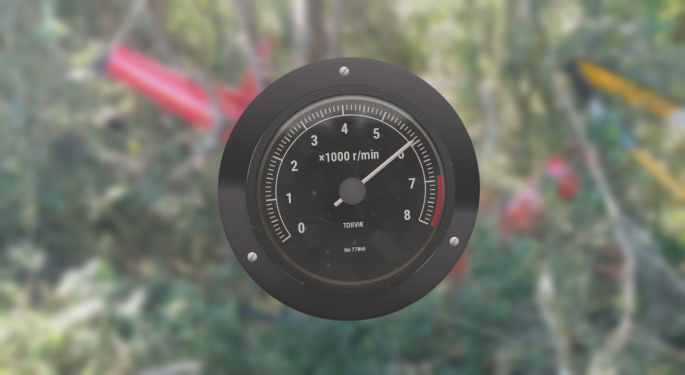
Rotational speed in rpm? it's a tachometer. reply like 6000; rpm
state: 5900; rpm
